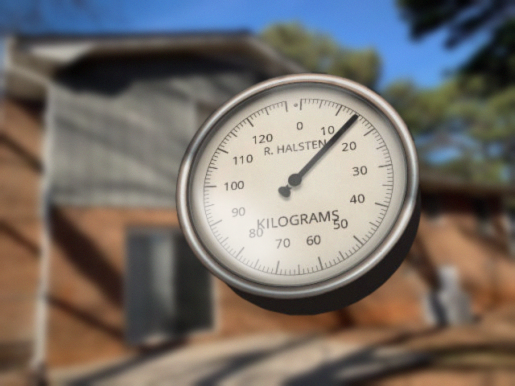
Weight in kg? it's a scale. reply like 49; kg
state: 15; kg
